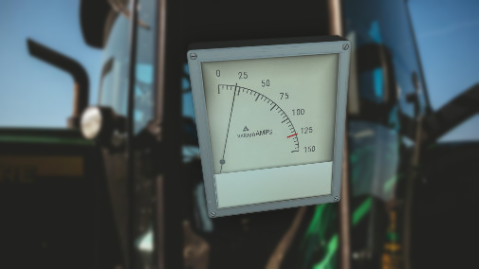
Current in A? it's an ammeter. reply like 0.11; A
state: 20; A
